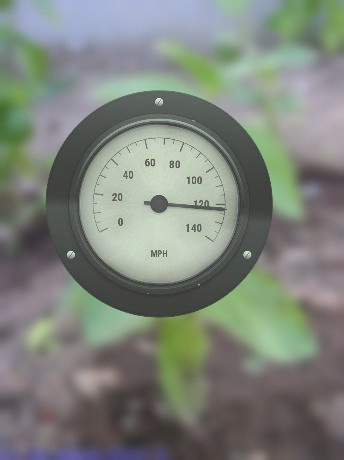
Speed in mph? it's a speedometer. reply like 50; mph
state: 122.5; mph
